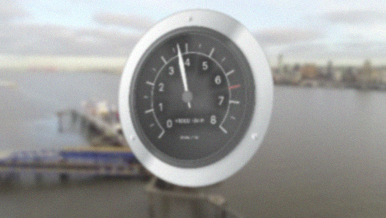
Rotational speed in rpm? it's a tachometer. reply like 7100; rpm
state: 3750; rpm
